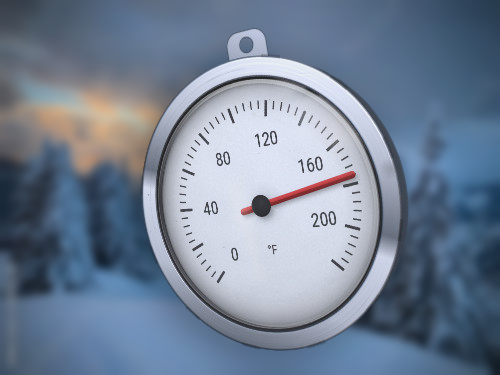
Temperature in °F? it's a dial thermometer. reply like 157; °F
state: 176; °F
